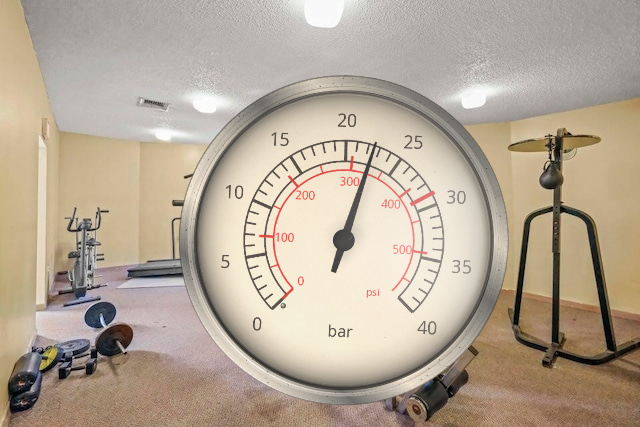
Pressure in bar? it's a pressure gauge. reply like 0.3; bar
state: 22.5; bar
